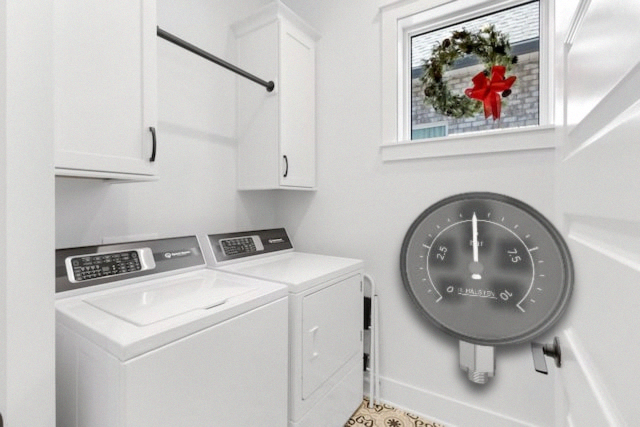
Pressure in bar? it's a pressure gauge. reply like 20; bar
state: 5; bar
